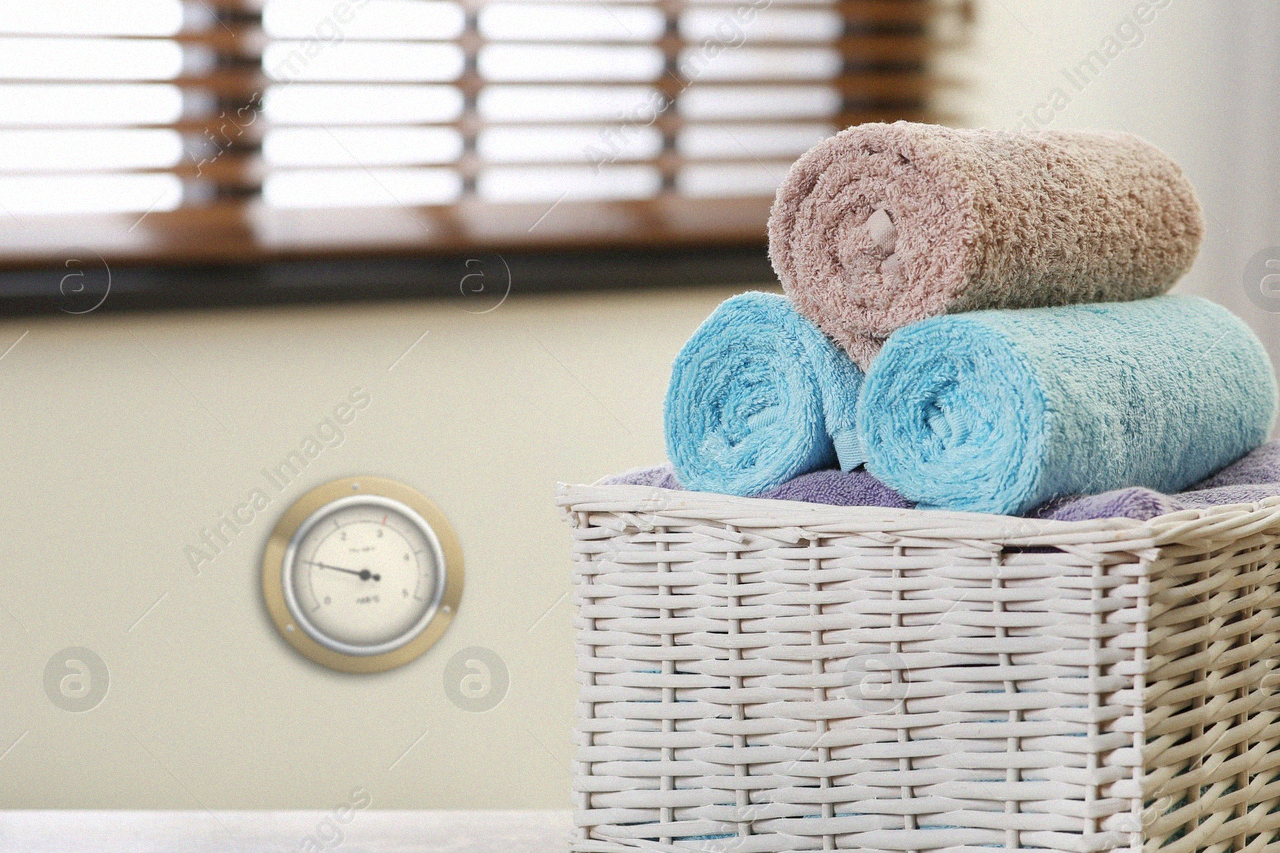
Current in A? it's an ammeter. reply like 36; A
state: 1; A
